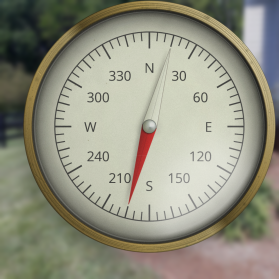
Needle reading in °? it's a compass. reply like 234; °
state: 195; °
